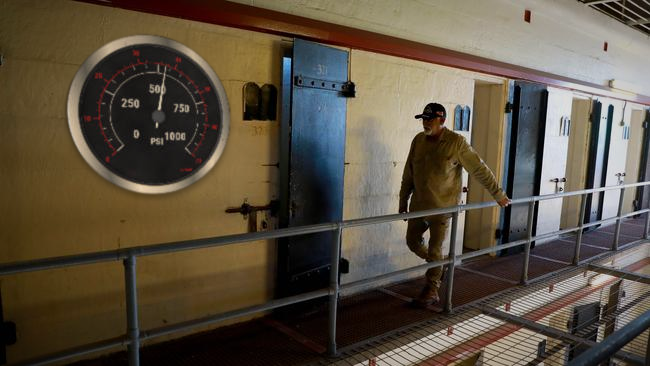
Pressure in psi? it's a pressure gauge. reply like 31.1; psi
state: 525; psi
